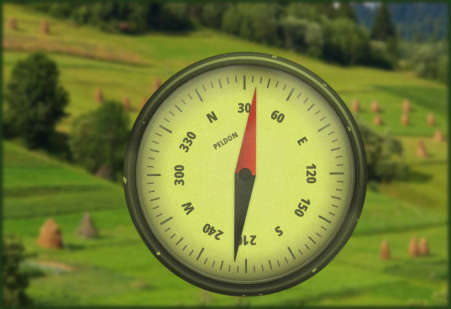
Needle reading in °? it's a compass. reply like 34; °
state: 37.5; °
